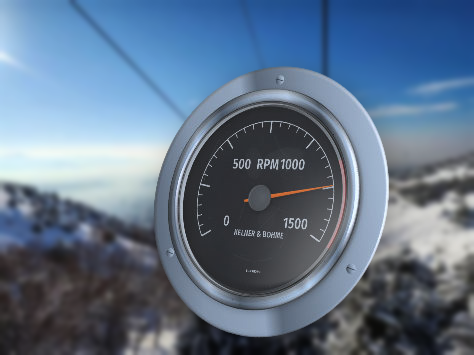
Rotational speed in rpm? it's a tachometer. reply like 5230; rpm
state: 1250; rpm
